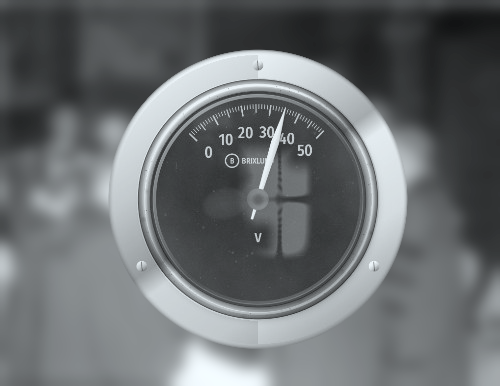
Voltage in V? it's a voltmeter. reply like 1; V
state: 35; V
